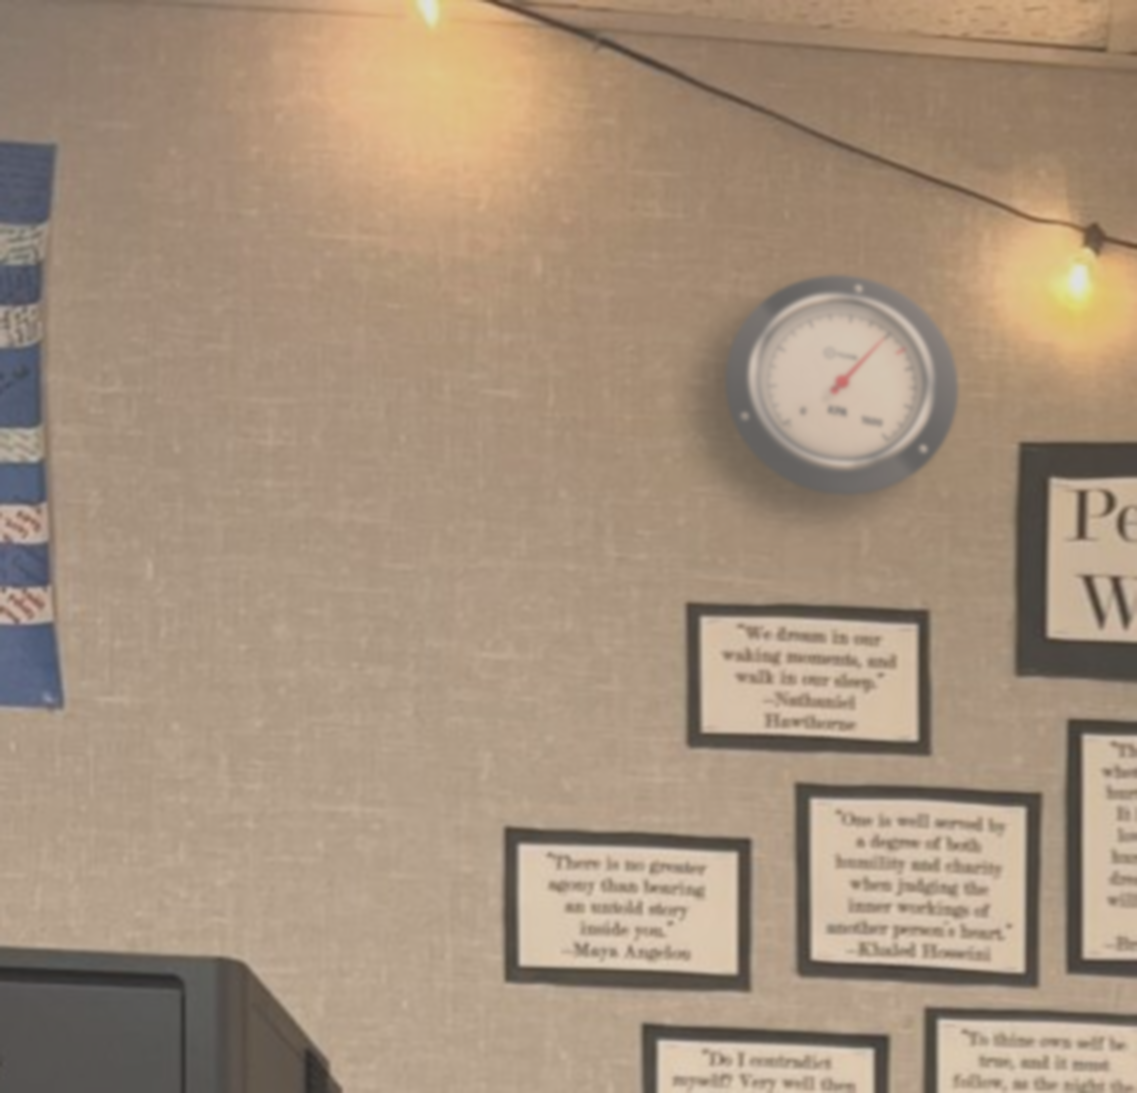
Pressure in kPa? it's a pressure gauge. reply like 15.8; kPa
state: 1000; kPa
